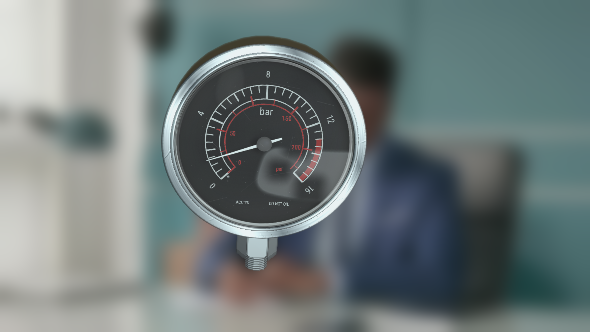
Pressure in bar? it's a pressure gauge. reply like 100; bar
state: 1.5; bar
